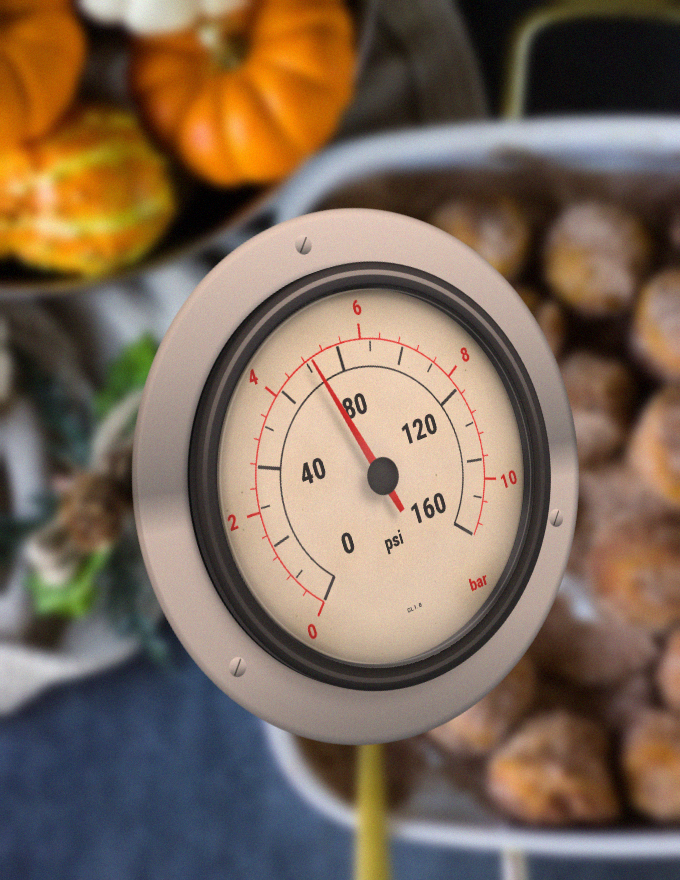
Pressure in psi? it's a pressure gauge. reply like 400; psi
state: 70; psi
